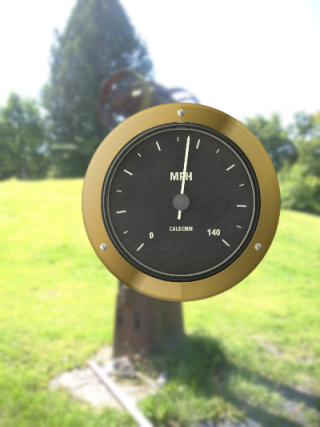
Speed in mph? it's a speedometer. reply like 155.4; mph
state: 75; mph
